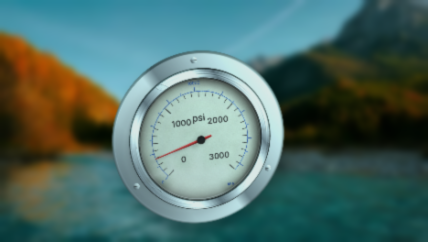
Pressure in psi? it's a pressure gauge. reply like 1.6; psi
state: 300; psi
